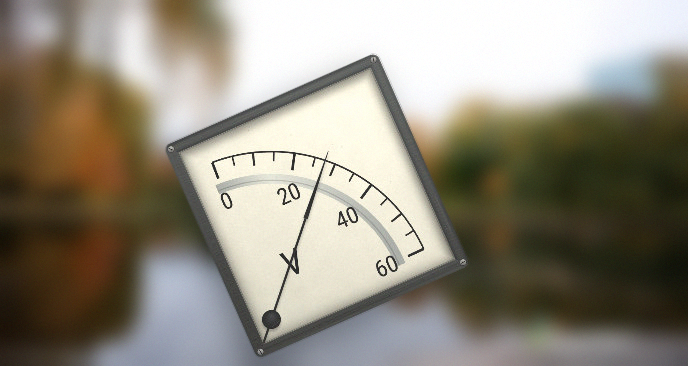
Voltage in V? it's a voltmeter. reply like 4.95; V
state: 27.5; V
